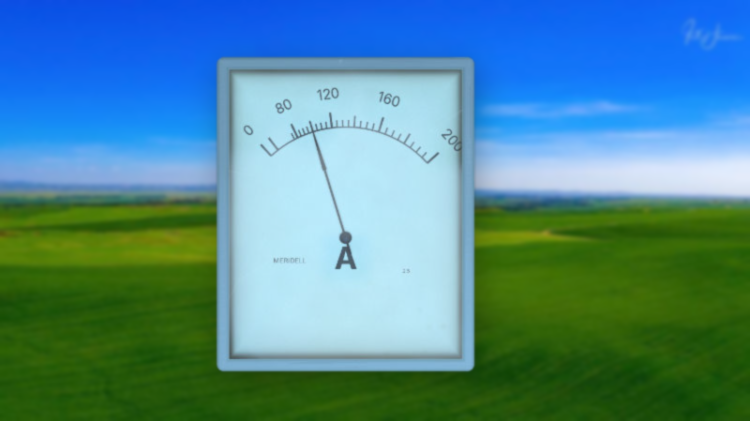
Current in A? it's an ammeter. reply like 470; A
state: 100; A
